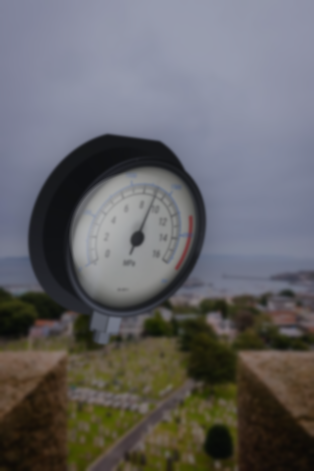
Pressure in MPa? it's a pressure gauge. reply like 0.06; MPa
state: 9; MPa
